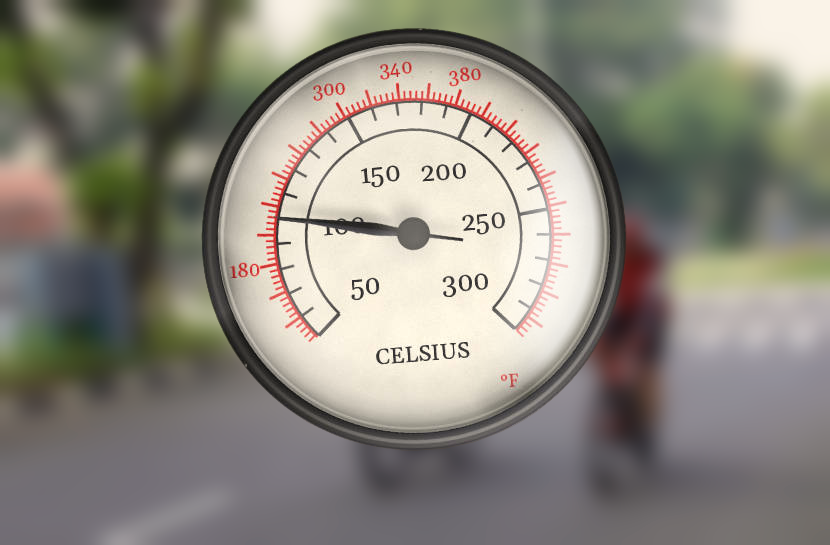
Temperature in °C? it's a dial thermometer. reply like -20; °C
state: 100; °C
